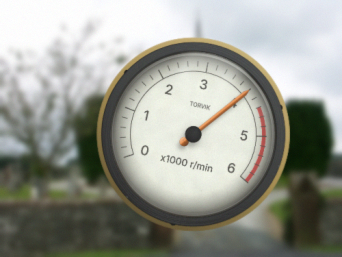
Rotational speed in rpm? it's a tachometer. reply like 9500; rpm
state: 4000; rpm
